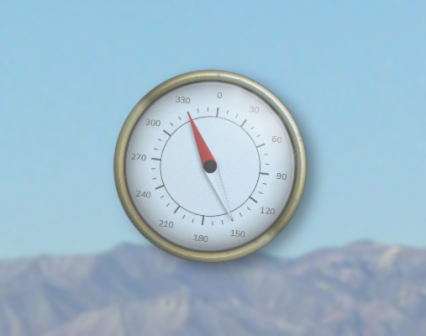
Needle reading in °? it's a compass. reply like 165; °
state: 330; °
